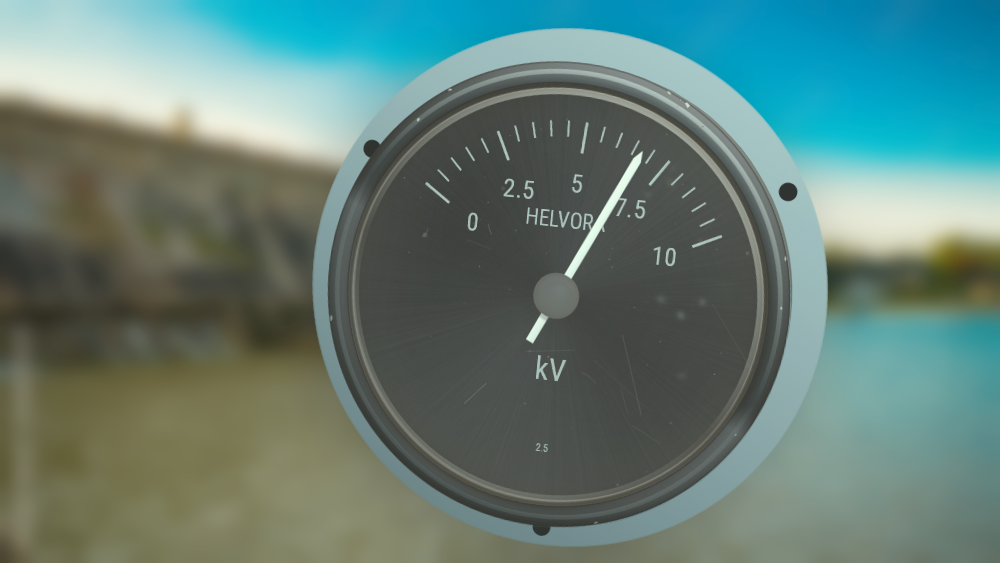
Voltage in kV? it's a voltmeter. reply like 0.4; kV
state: 6.75; kV
